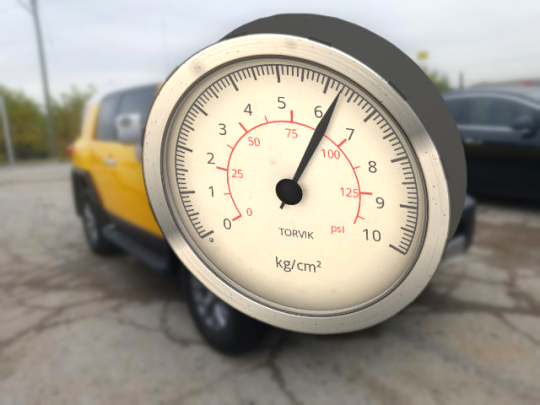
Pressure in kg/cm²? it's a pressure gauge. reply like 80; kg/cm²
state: 6.3; kg/cm²
